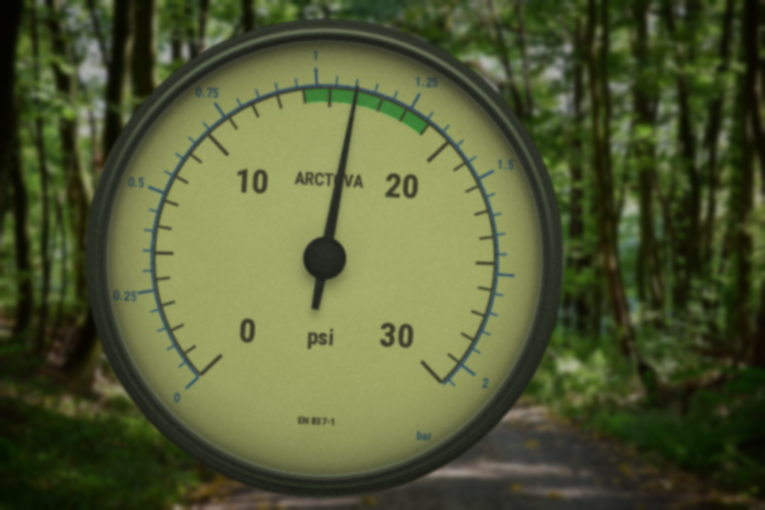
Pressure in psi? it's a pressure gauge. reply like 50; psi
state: 16; psi
